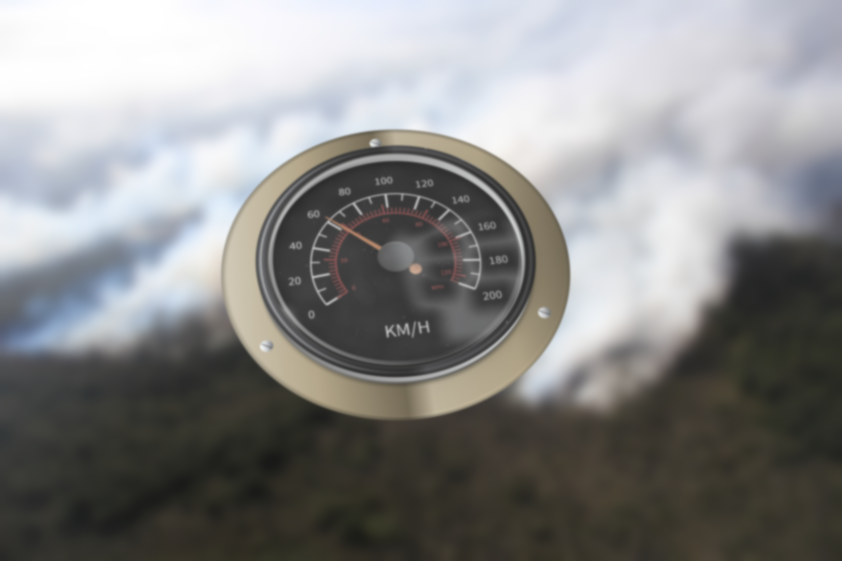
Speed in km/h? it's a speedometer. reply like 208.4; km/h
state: 60; km/h
